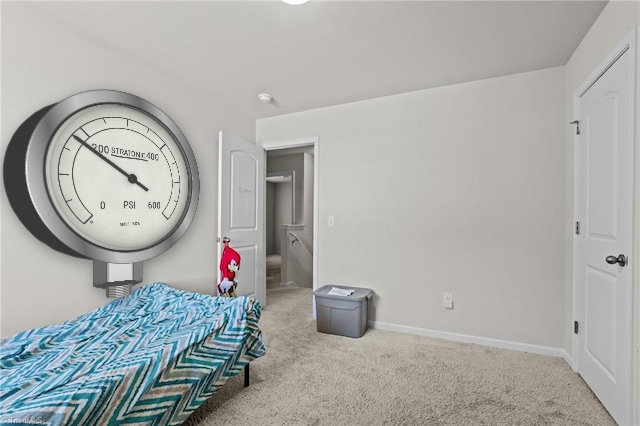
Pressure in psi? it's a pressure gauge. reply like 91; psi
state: 175; psi
